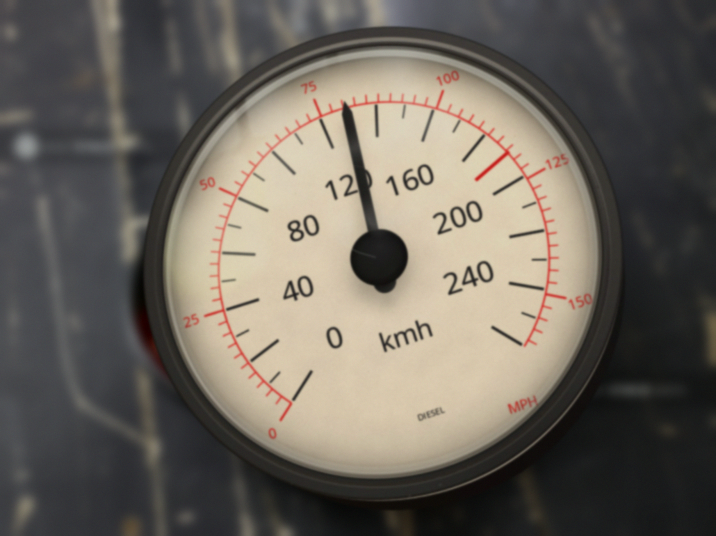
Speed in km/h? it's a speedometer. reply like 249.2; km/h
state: 130; km/h
